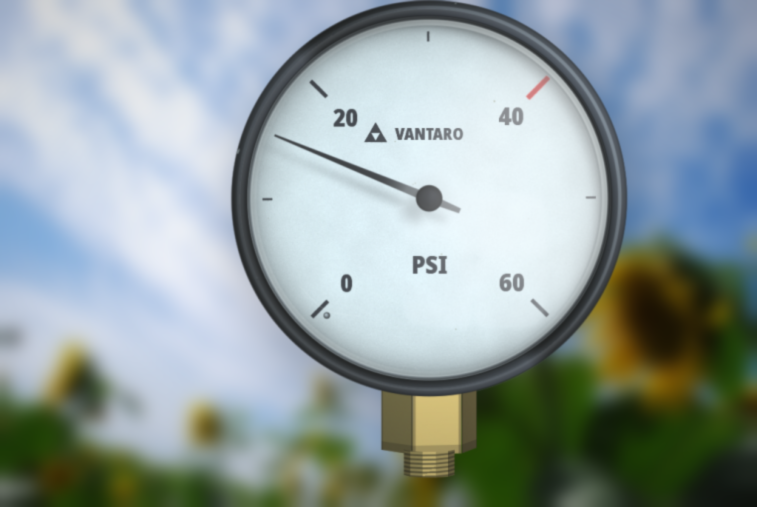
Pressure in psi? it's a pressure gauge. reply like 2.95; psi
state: 15; psi
